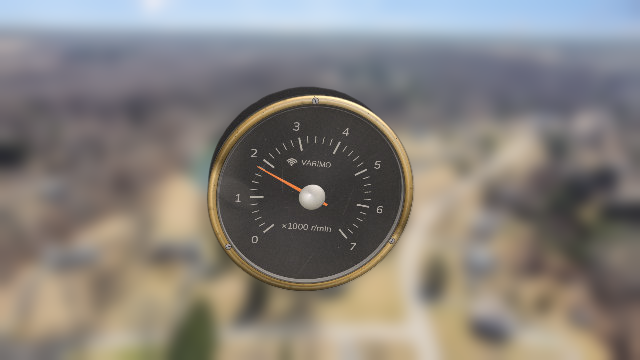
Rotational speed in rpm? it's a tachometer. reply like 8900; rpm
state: 1800; rpm
